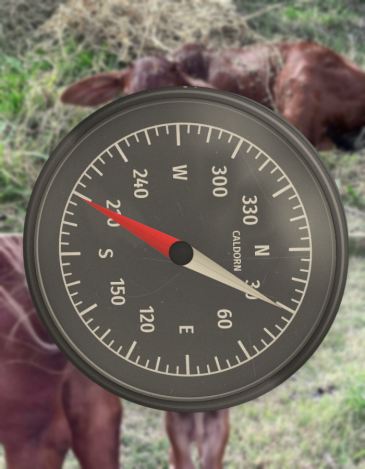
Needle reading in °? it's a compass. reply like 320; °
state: 210; °
